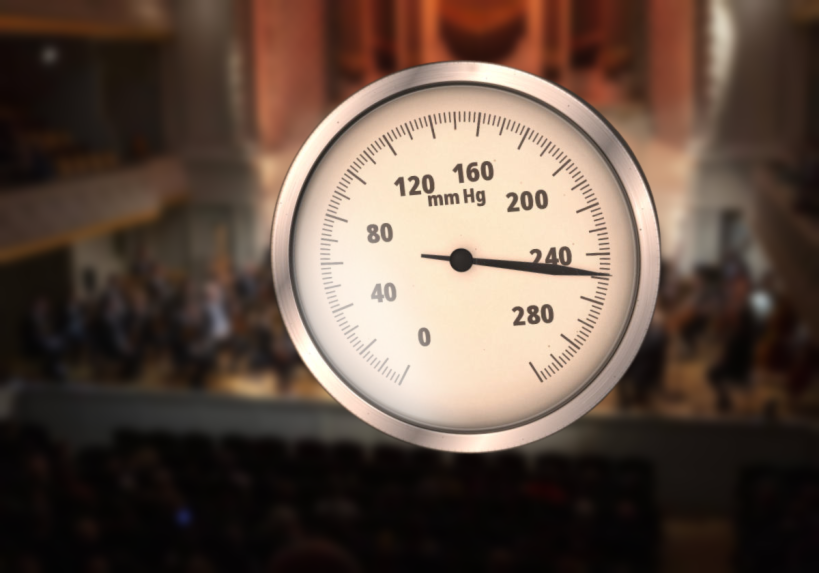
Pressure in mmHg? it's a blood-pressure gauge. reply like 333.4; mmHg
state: 248; mmHg
